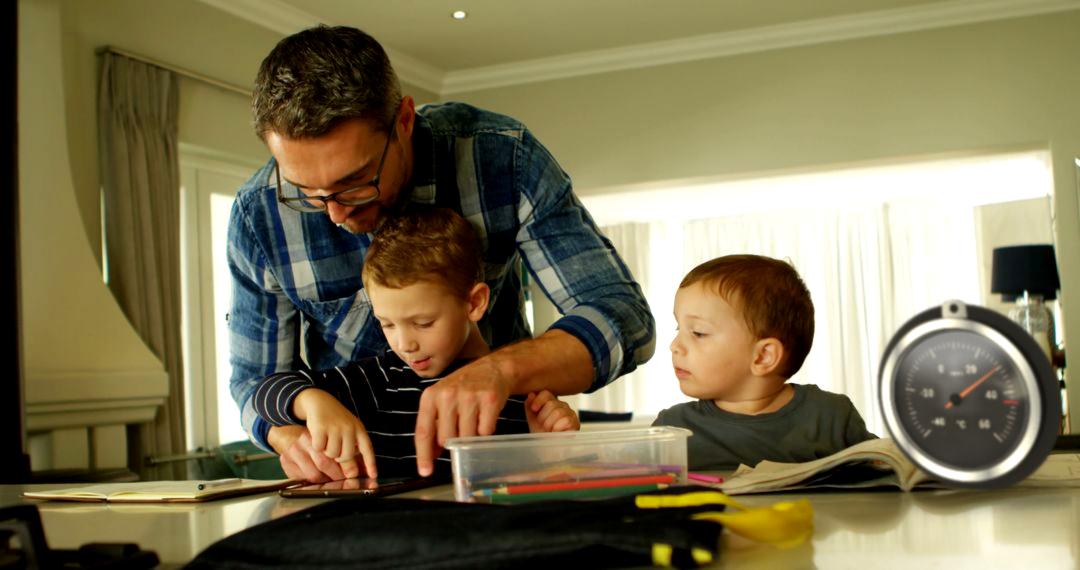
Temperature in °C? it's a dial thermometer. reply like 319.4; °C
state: 30; °C
